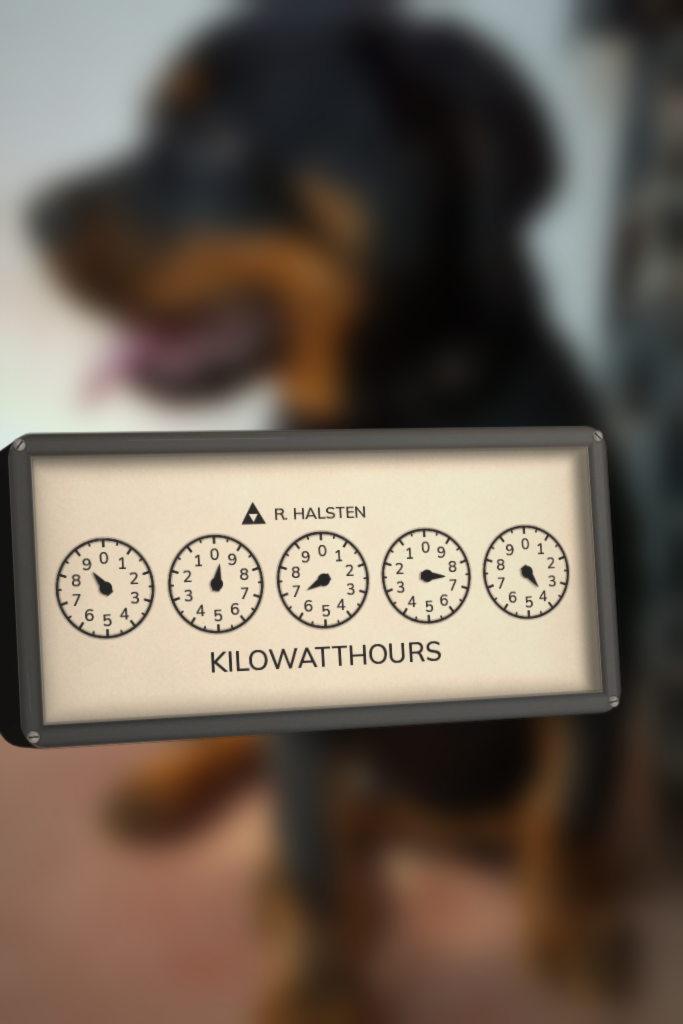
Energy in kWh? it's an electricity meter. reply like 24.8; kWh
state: 89674; kWh
